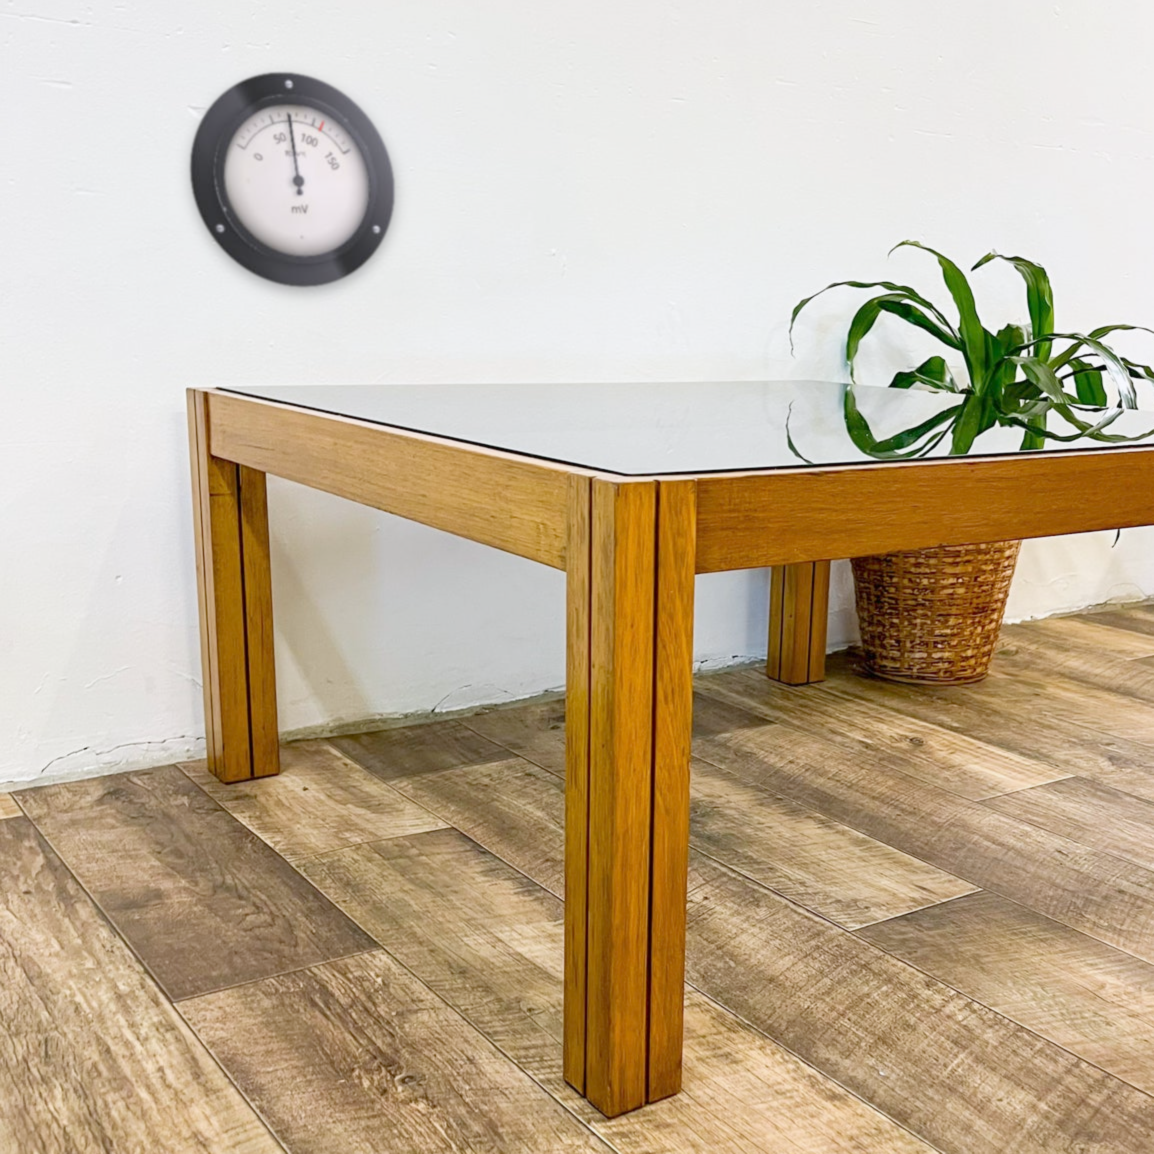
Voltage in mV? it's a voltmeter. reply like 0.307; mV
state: 70; mV
